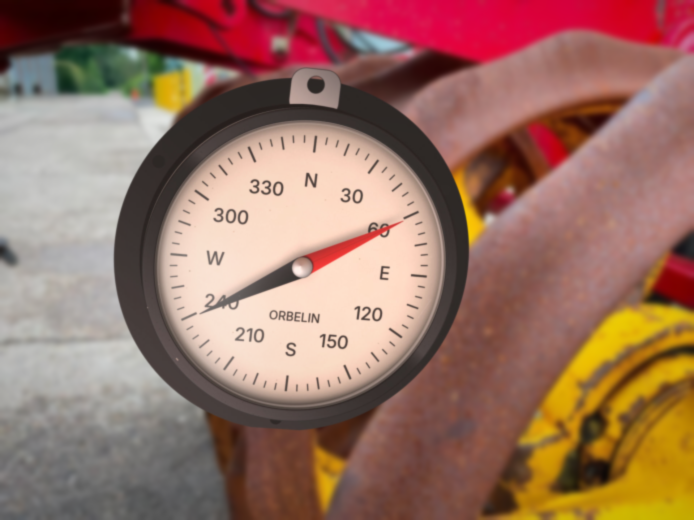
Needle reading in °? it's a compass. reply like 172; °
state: 60; °
